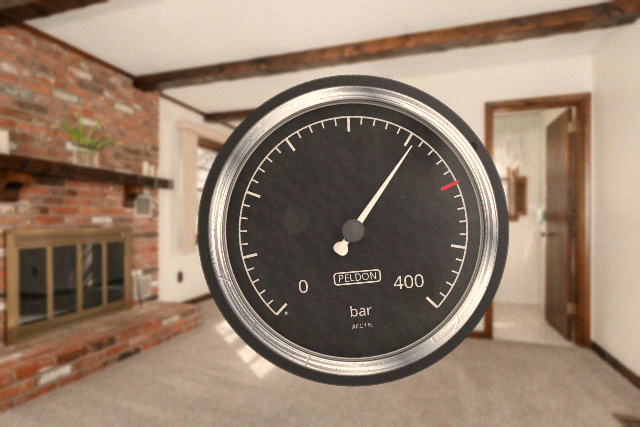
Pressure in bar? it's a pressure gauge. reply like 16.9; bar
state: 255; bar
